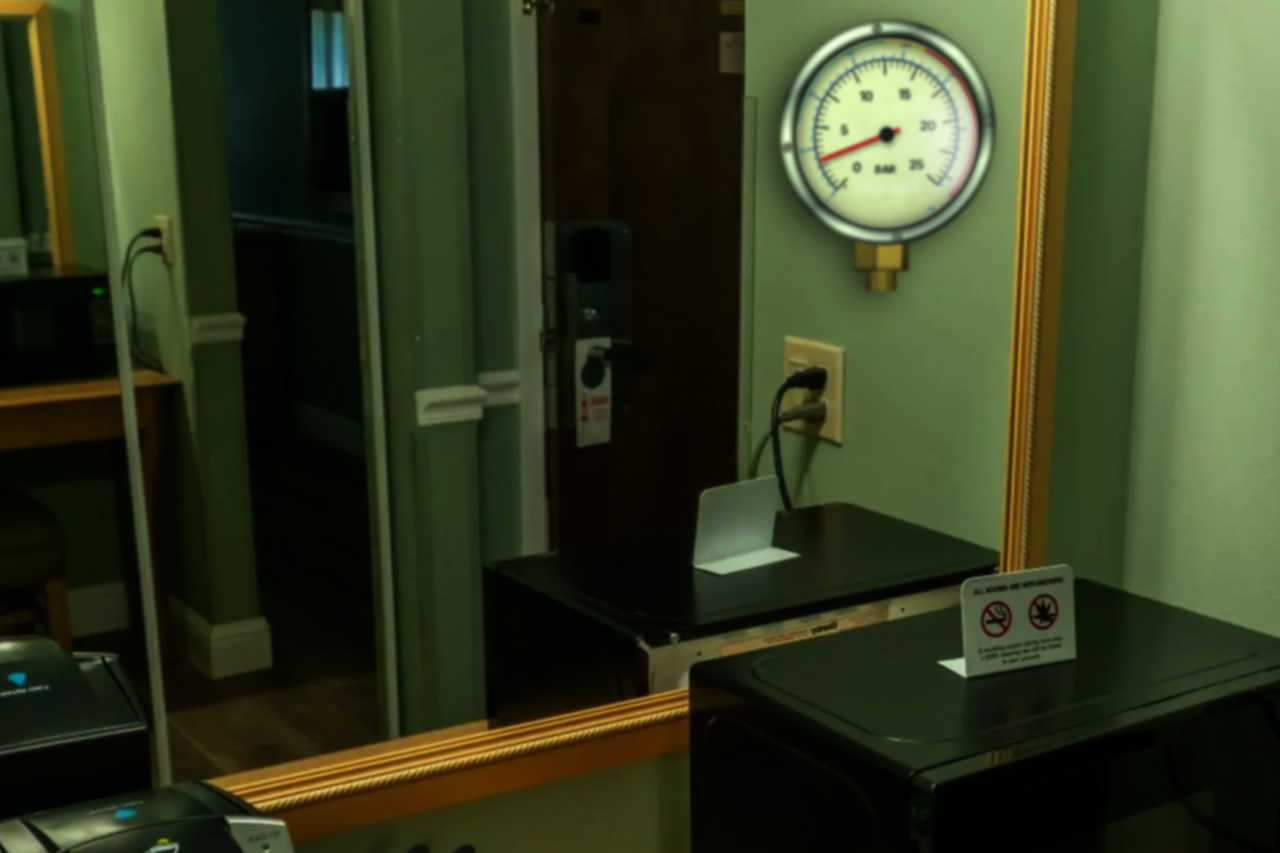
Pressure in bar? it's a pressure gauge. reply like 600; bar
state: 2.5; bar
